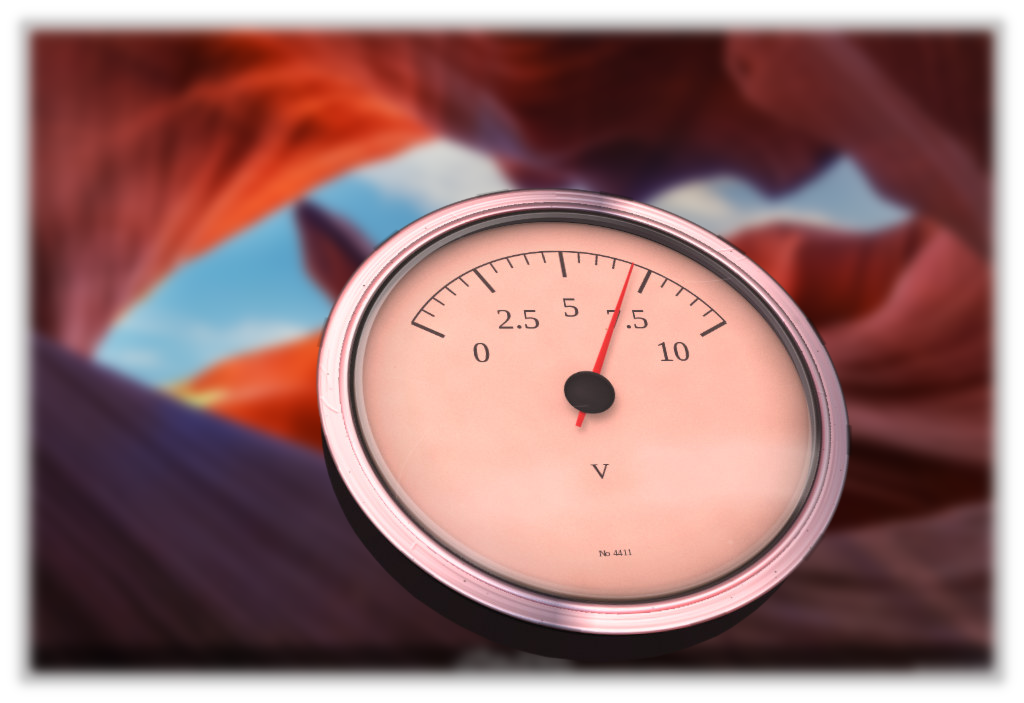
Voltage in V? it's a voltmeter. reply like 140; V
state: 7; V
